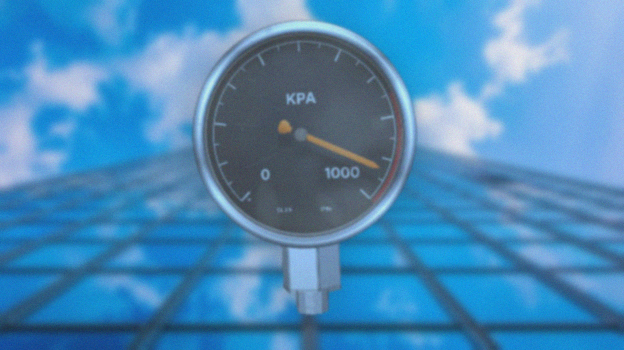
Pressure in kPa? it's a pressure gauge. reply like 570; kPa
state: 925; kPa
